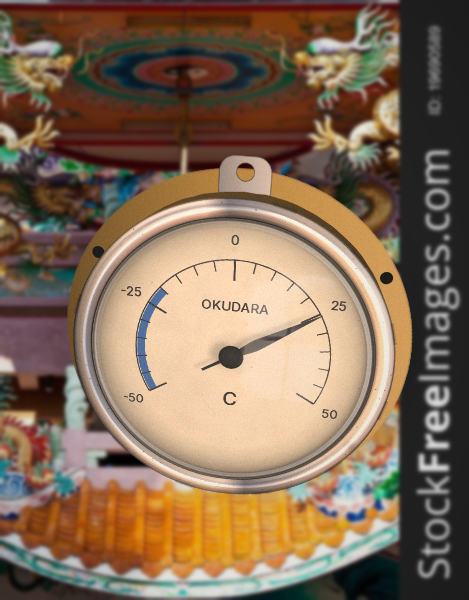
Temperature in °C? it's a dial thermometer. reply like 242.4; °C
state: 25; °C
